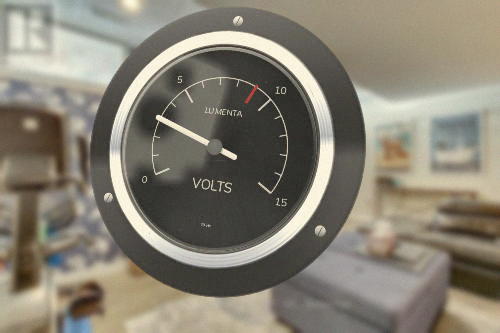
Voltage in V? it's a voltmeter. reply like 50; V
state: 3; V
